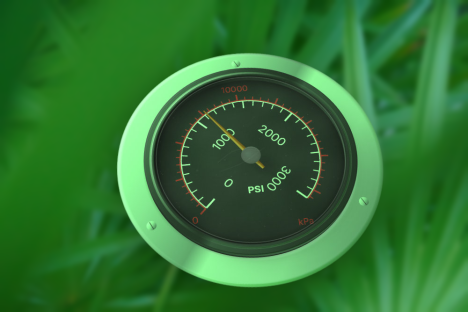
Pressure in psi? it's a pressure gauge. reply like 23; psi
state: 1100; psi
